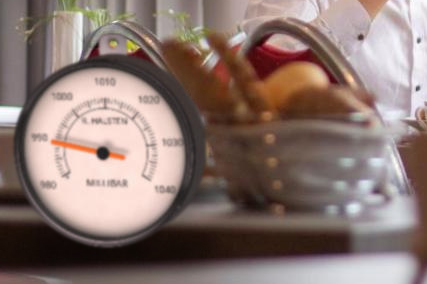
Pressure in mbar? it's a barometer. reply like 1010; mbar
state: 990; mbar
